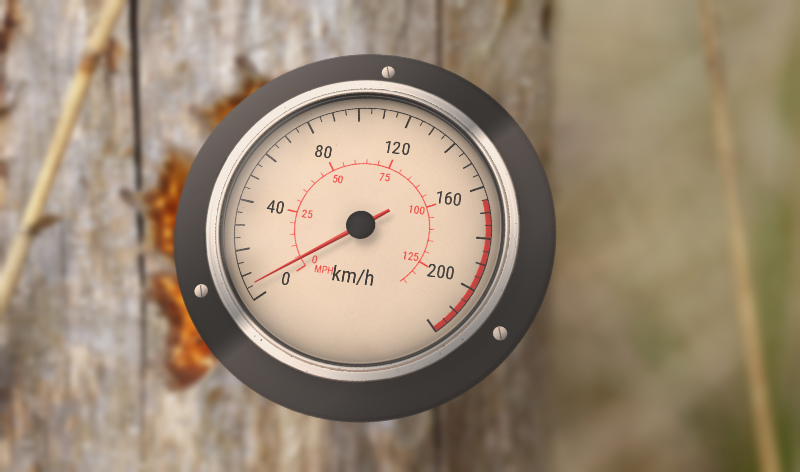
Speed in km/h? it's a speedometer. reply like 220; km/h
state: 5; km/h
